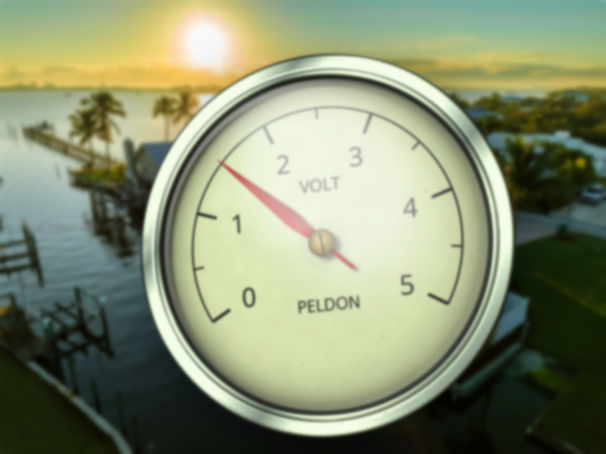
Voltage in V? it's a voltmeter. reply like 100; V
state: 1.5; V
